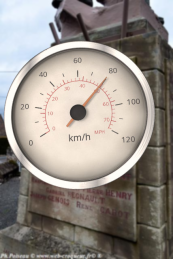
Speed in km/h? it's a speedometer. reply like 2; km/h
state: 80; km/h
